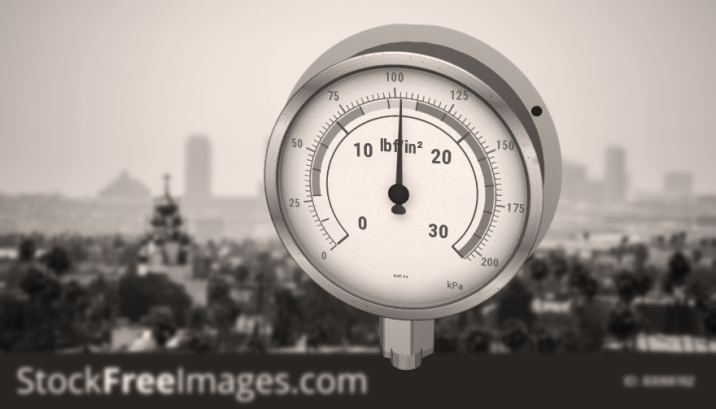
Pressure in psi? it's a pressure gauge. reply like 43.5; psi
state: 15; psi
